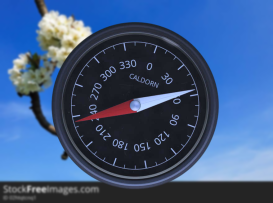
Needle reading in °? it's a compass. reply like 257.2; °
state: 235; °
